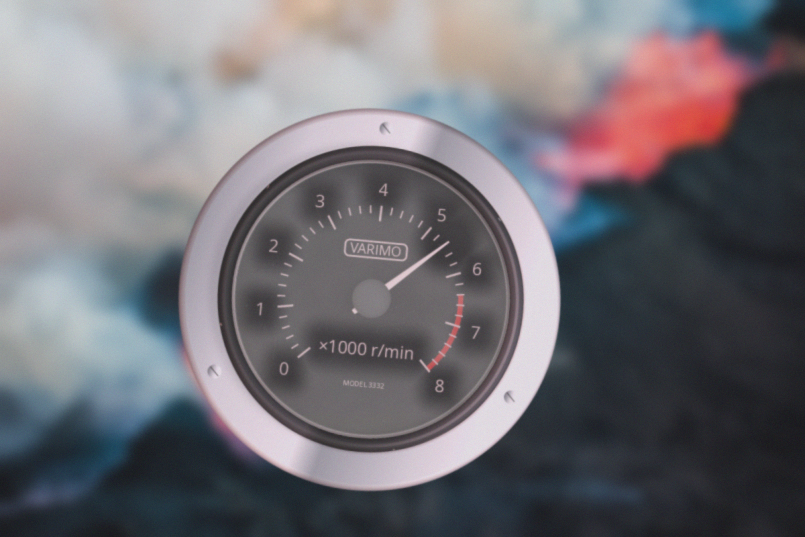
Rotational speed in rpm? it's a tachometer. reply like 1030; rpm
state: 5400; rpm
